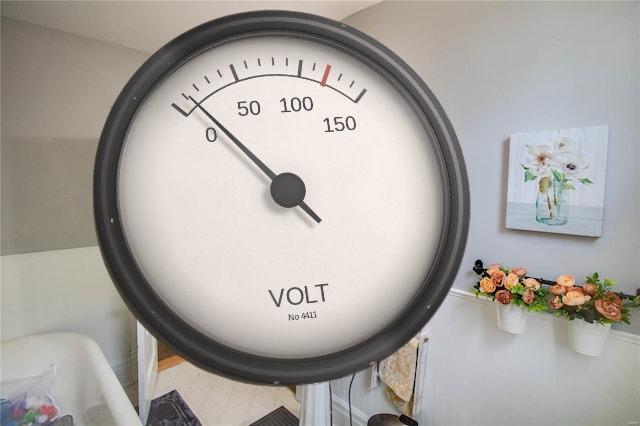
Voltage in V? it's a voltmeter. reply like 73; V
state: 10; V
